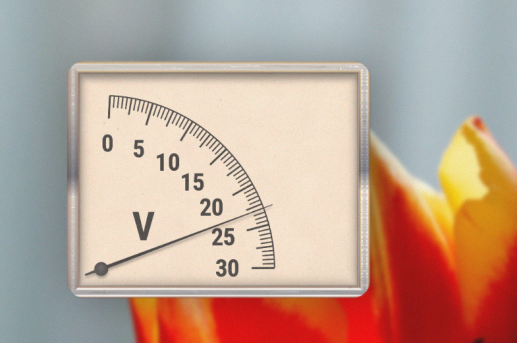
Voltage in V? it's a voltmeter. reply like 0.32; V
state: 23; V
